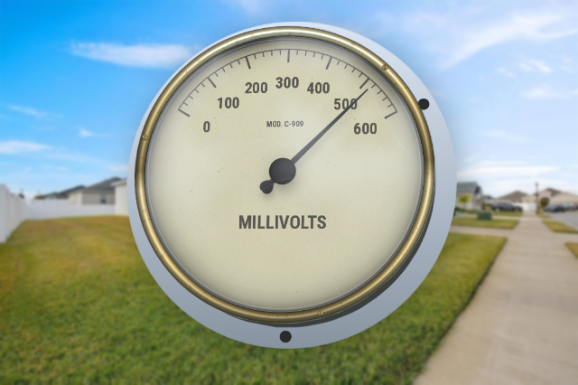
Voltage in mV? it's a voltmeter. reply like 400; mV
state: 520; mV
